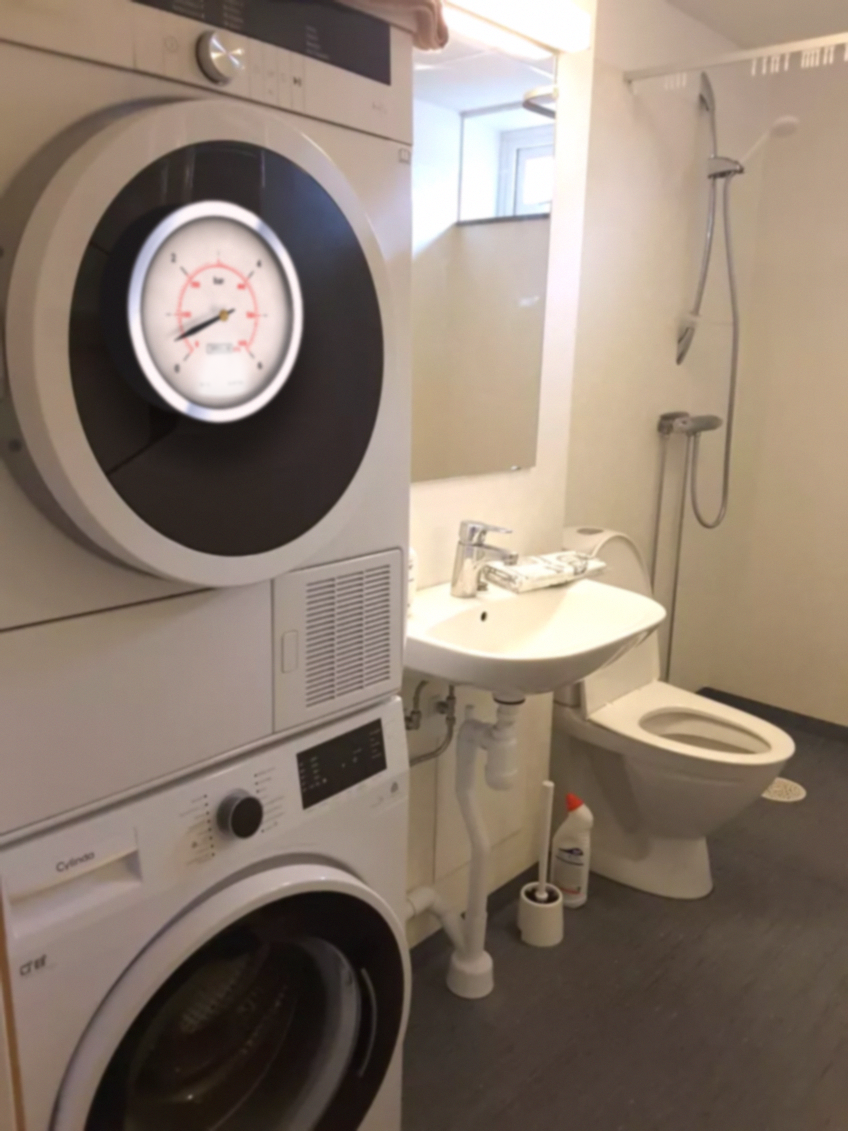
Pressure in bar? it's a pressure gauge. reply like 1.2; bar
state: 0.5; bar
